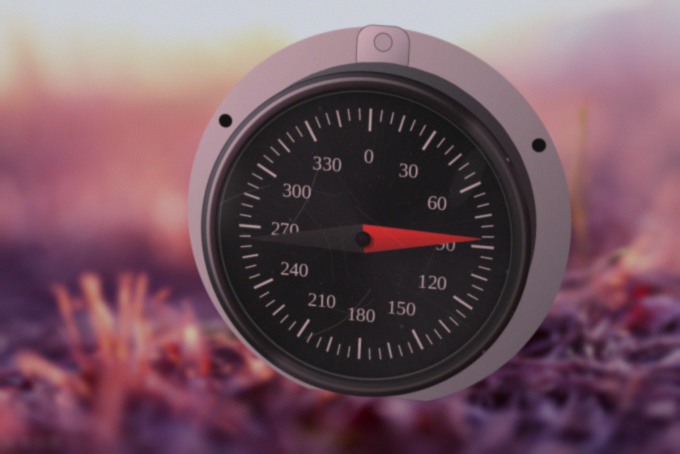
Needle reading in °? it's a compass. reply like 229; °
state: 85; °
